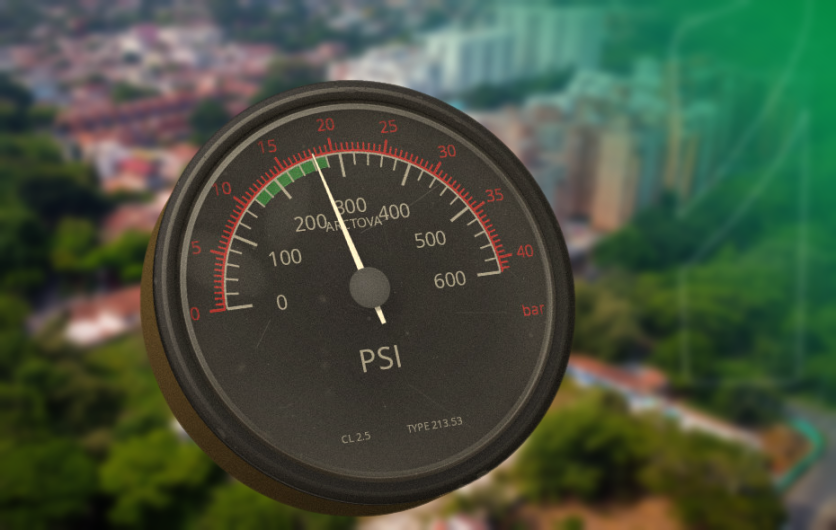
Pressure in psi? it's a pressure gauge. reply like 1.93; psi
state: 260; psi
